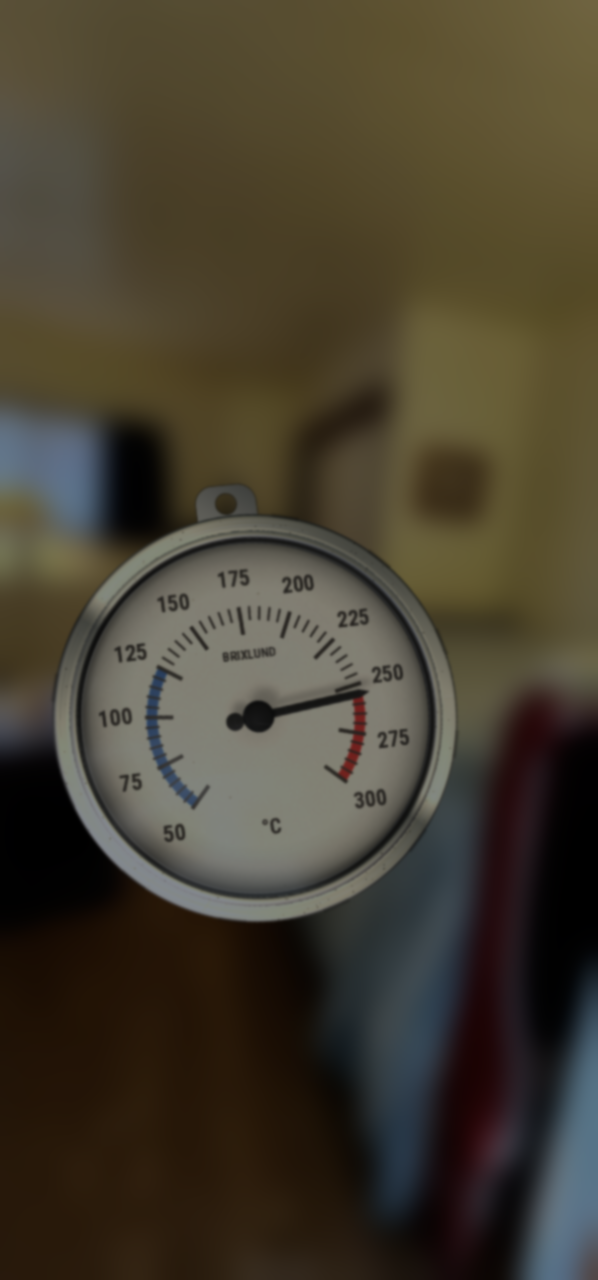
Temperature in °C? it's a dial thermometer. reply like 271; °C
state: 255; °C
